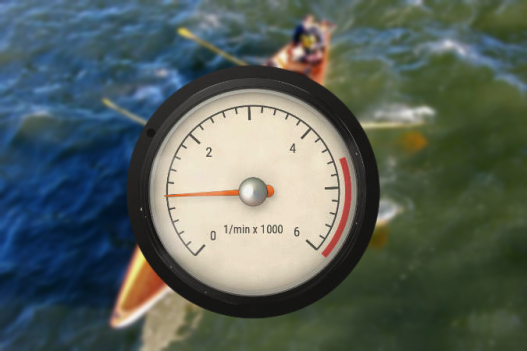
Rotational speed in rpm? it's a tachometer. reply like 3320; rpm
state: 1000; rpm
